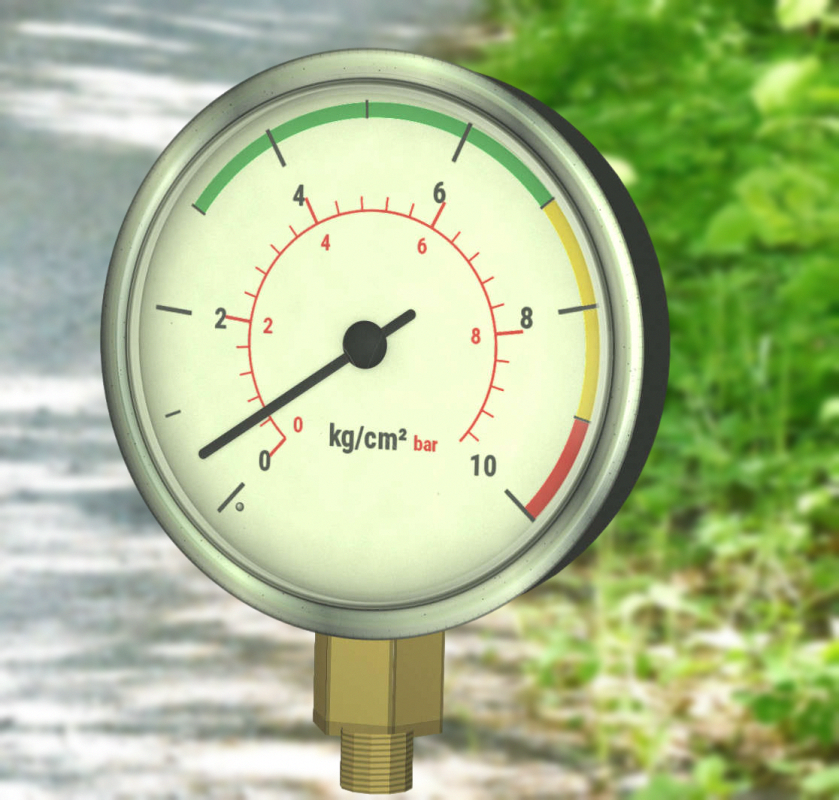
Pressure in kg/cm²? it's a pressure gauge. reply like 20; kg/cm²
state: 0.5; kg/cm²
